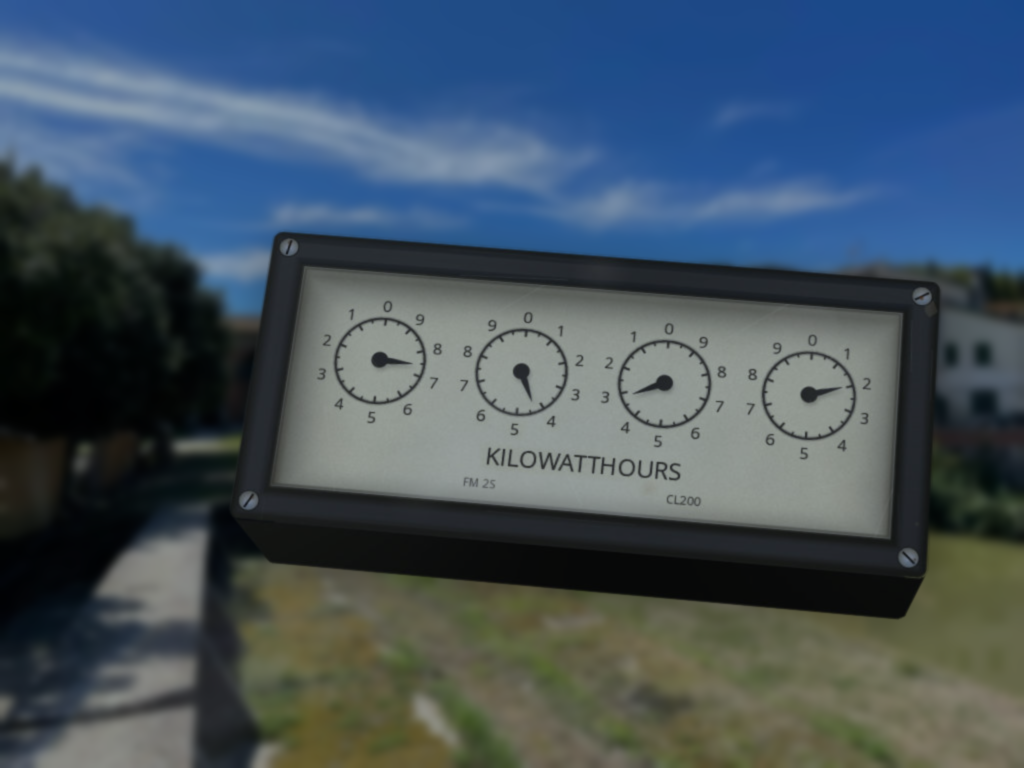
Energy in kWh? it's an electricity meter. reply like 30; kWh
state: 7432; kWh
